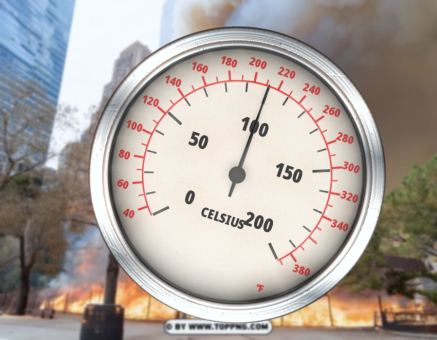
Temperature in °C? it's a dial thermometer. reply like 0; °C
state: 100; °C
